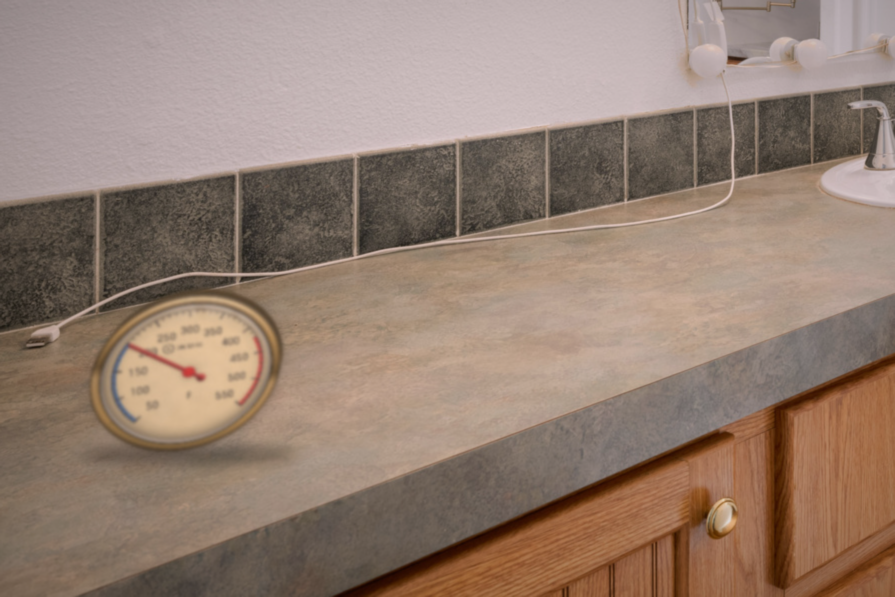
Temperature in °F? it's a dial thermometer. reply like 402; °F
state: 200; °F
